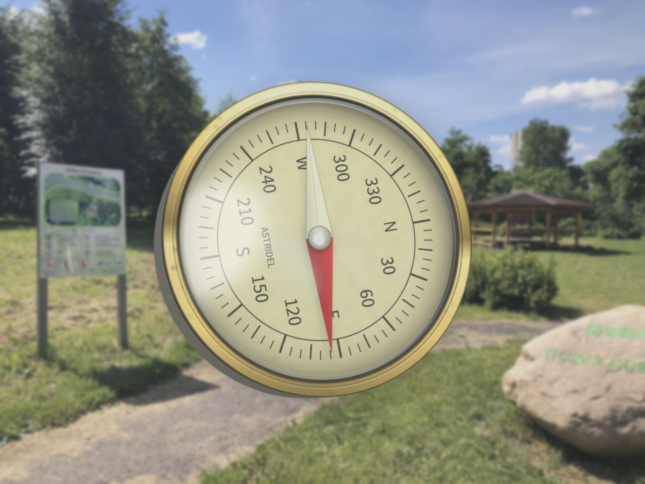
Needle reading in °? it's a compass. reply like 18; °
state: 95; °
